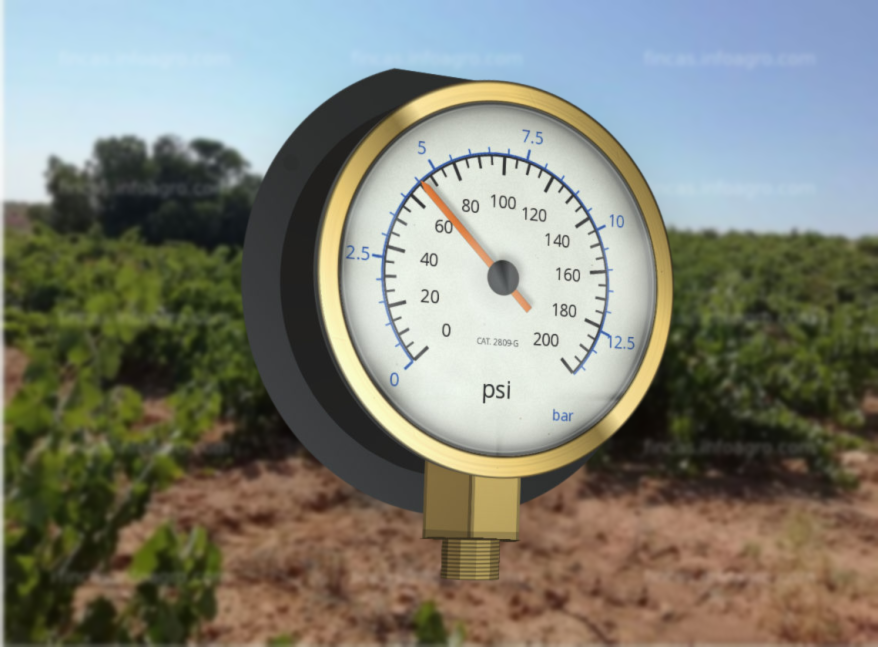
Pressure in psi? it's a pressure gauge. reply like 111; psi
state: 65; psi
